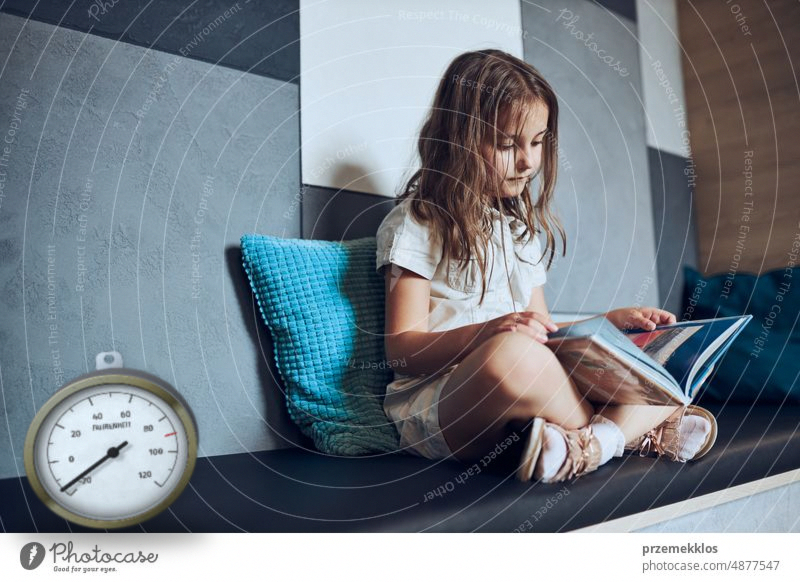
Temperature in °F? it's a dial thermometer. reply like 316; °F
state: -15; °F
